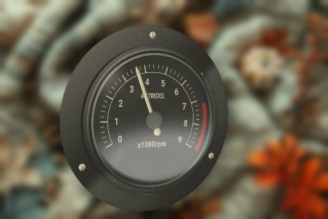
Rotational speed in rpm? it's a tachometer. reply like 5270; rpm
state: 3600; rpm
